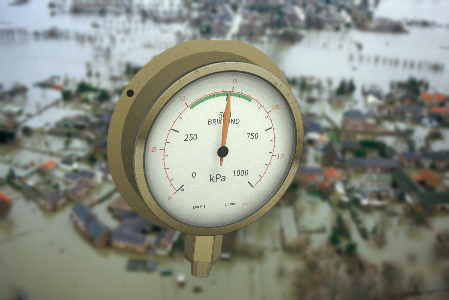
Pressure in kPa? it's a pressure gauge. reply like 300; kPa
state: 500; kPa
